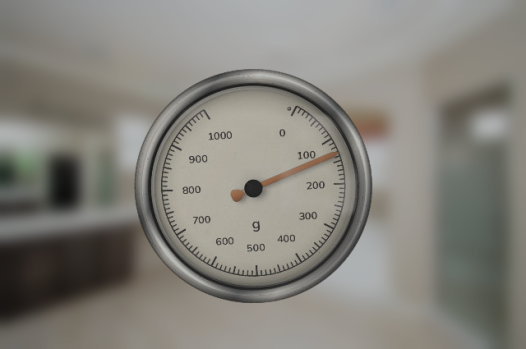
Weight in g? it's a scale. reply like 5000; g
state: 130; g
